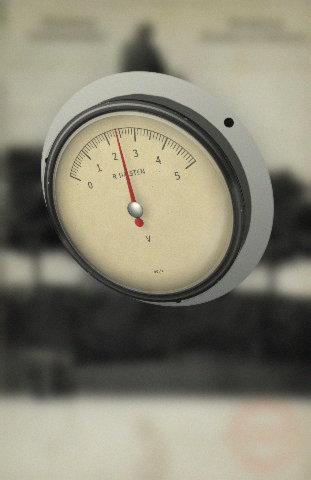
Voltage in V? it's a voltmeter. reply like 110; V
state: 2.5; V
